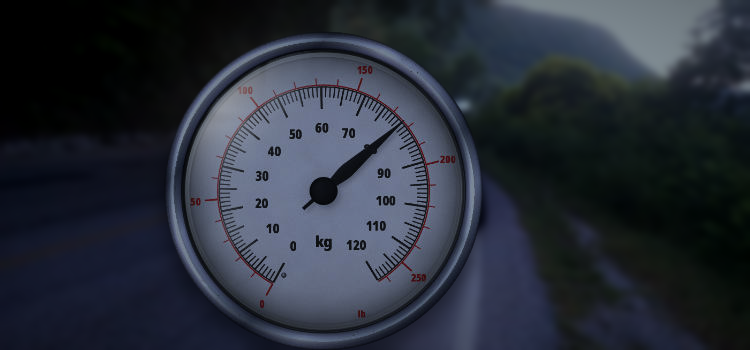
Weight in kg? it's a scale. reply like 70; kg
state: 80; kg
